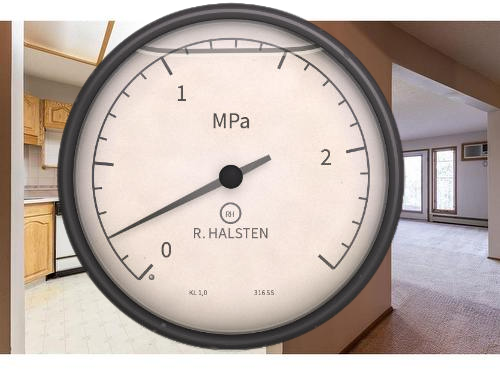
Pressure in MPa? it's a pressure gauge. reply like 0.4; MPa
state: 0.2; MPa
